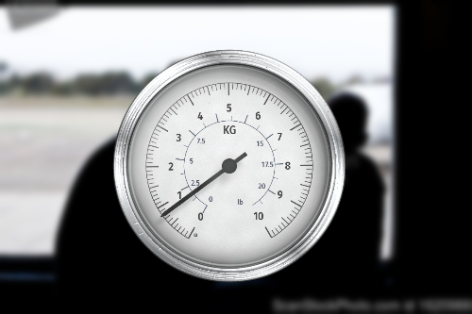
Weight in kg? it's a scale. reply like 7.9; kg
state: 0.8; kg
